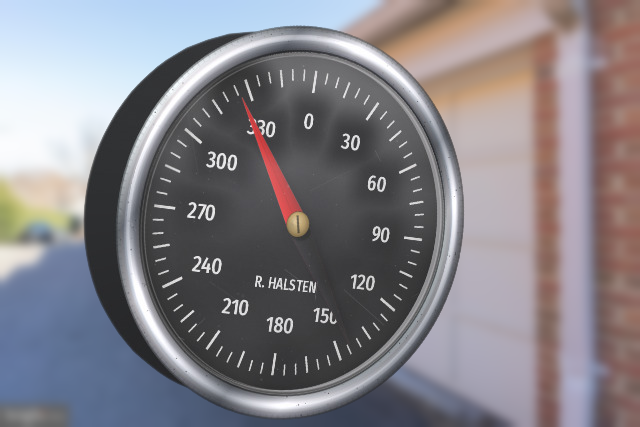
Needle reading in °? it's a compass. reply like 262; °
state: 325; °
